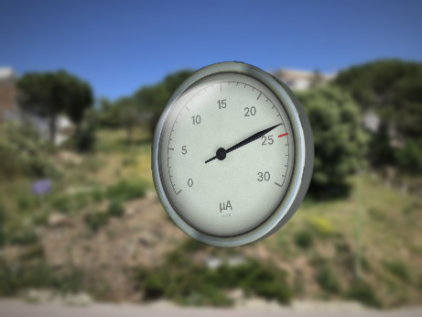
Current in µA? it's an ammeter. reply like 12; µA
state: 24; µA
